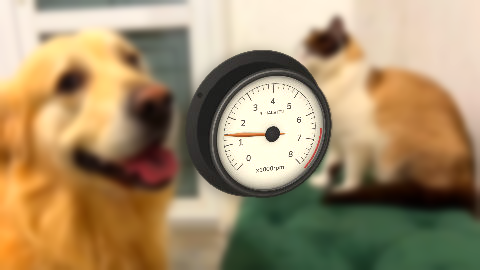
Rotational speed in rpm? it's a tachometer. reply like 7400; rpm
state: 1400; rpm
